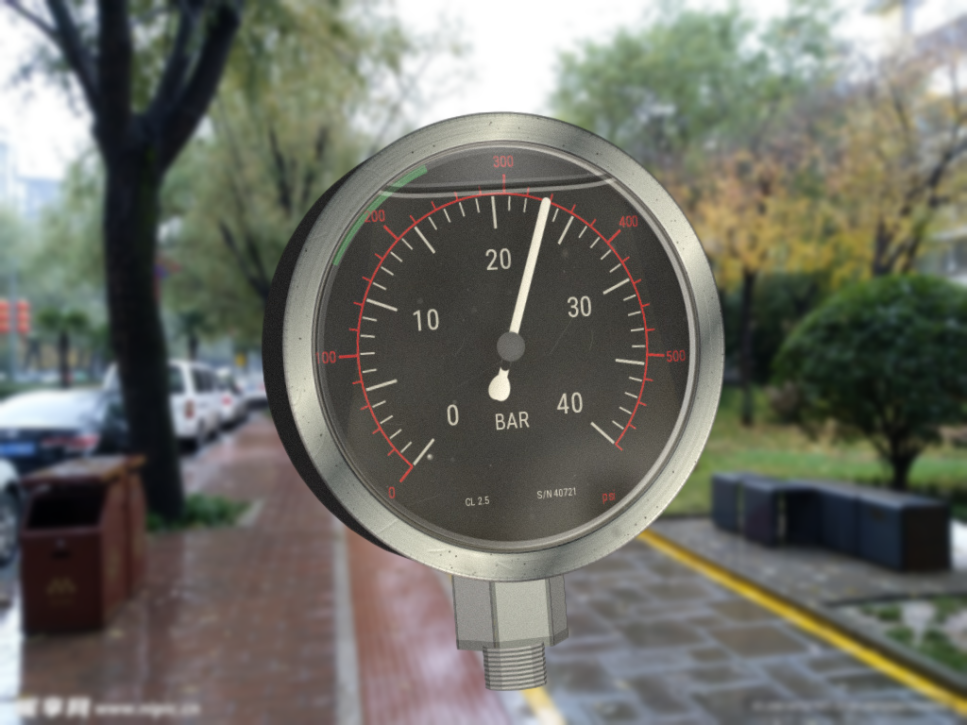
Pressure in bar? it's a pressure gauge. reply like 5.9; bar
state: 23; bar
